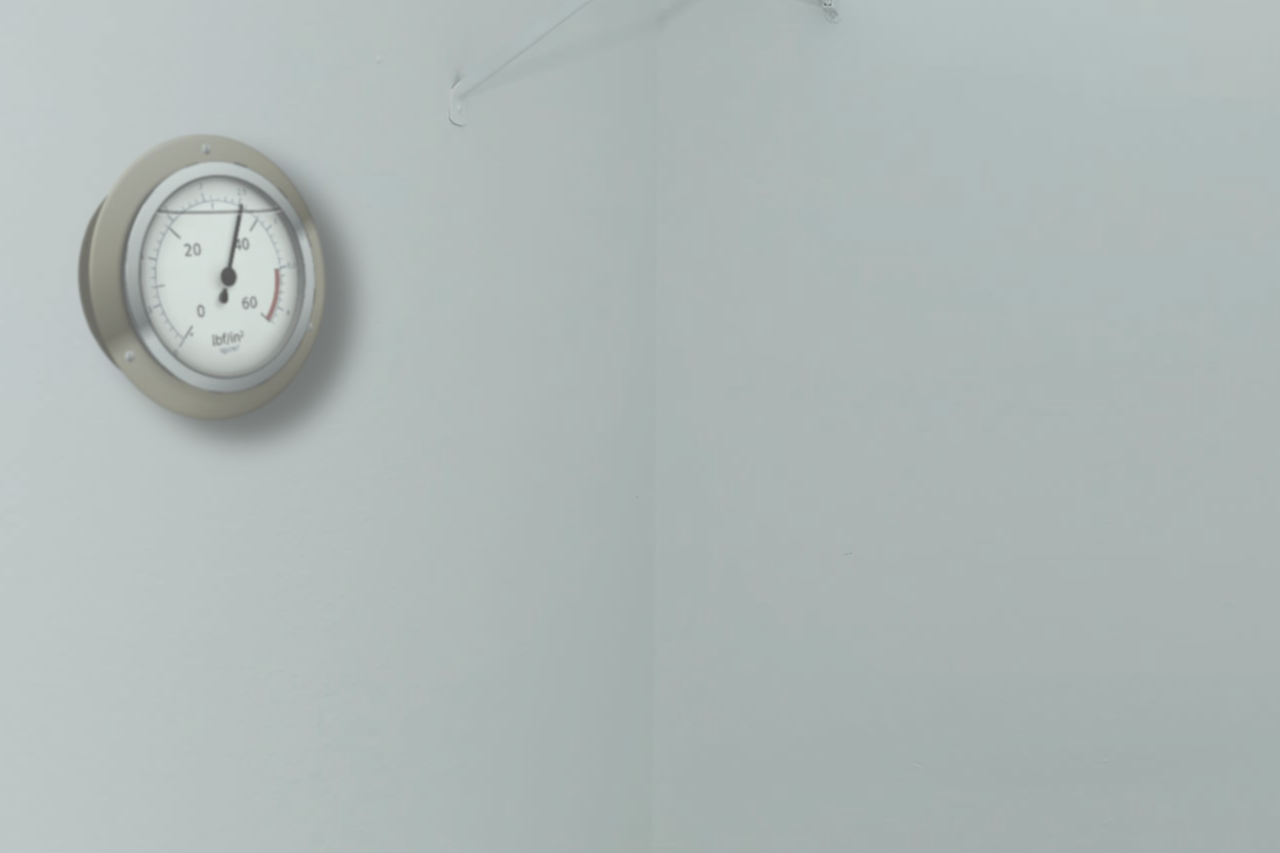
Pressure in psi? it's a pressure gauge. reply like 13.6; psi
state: 35; psi
